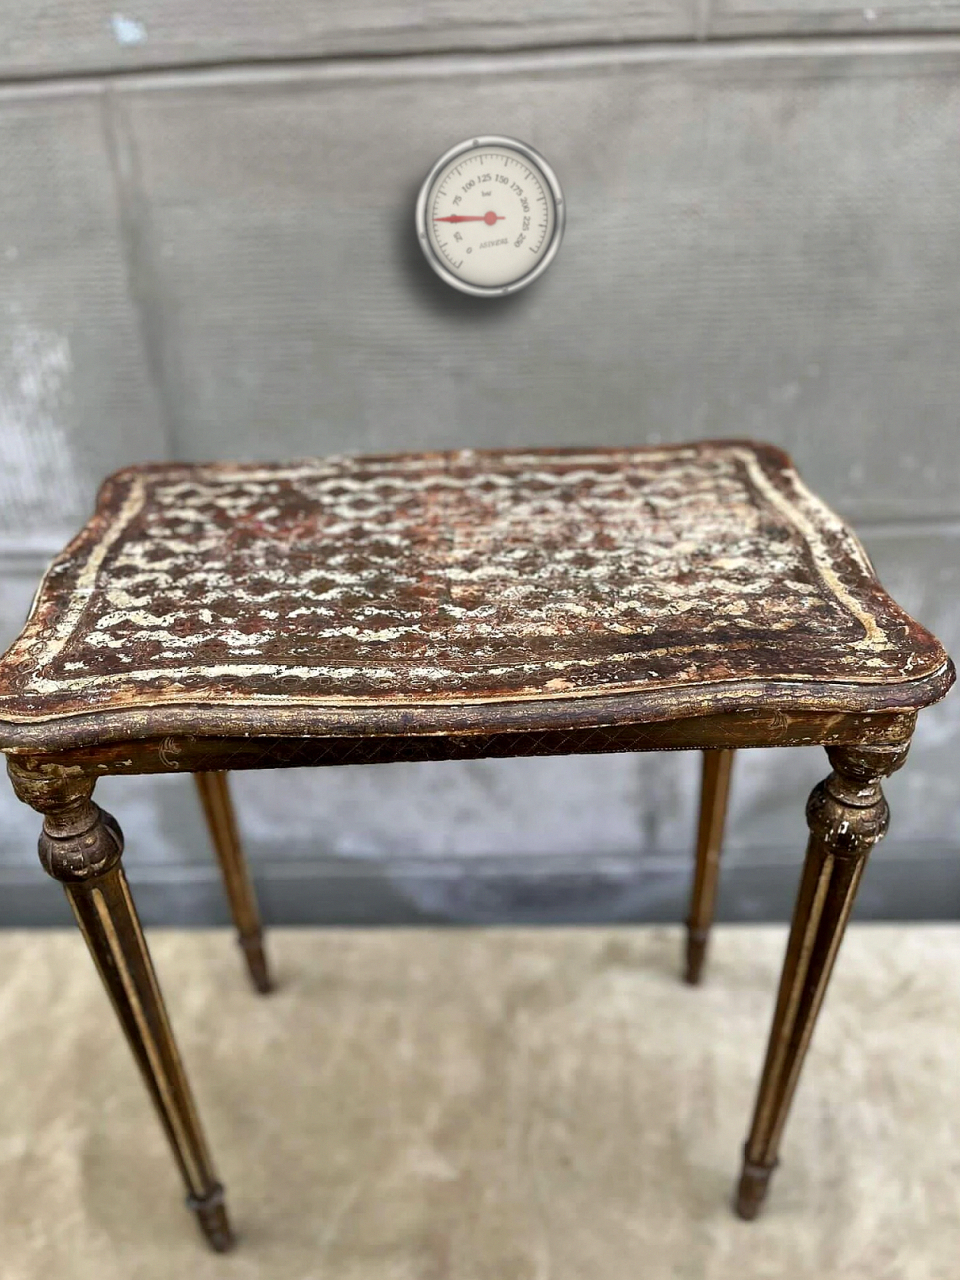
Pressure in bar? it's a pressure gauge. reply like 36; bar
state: 50; bar
